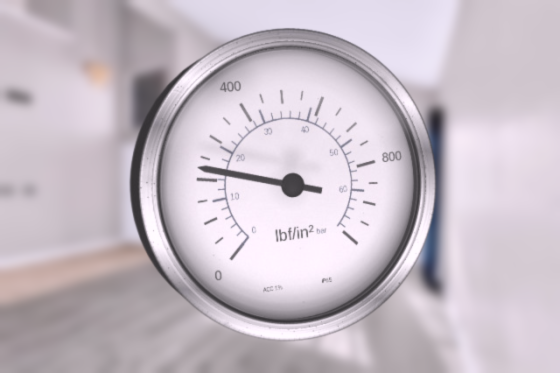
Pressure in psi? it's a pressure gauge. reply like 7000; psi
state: 225; psi
